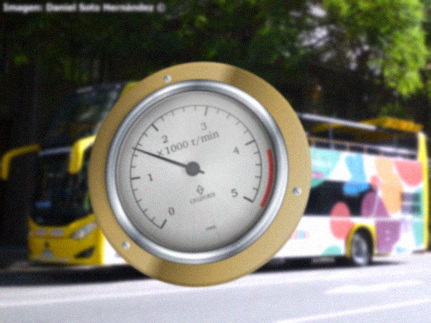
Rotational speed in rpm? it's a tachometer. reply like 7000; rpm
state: 1500; rpm
